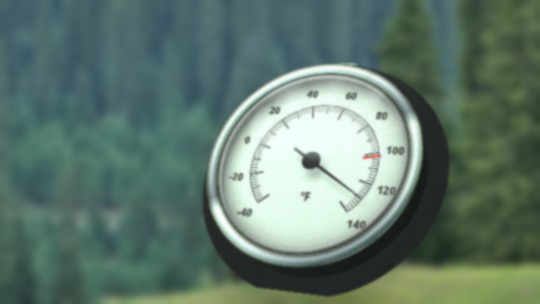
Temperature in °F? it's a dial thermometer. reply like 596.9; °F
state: 130; °F
